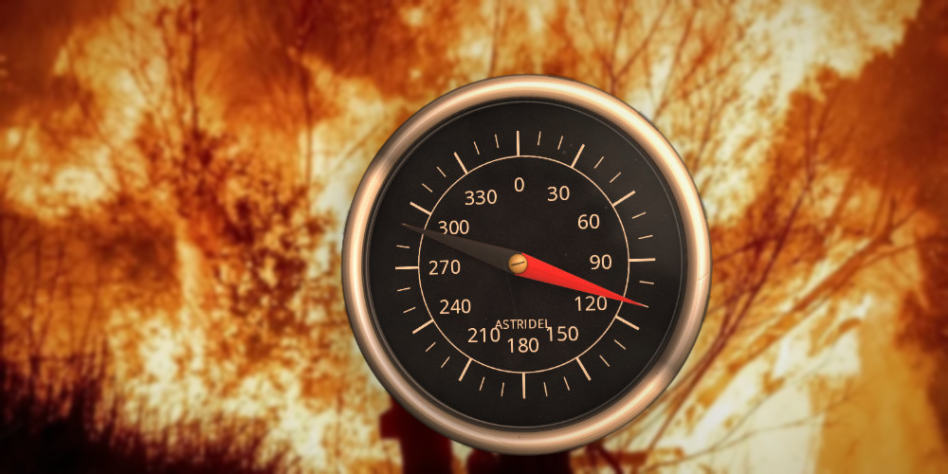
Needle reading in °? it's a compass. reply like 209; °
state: 110; °
